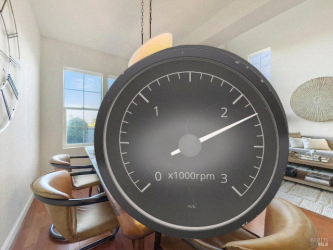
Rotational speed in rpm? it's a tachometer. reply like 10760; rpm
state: 2200; rpm
